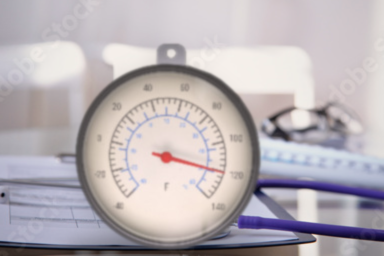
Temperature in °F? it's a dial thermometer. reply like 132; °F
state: 120; °F
